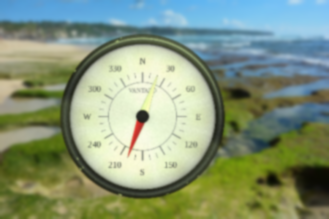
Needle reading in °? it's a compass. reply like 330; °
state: 200; °
